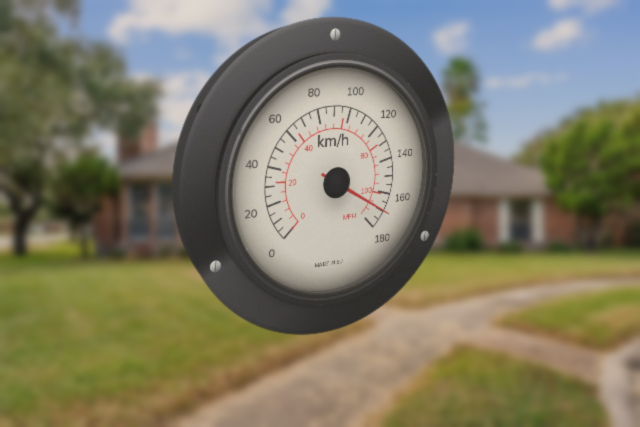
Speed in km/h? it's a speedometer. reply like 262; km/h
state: 170; km/h
